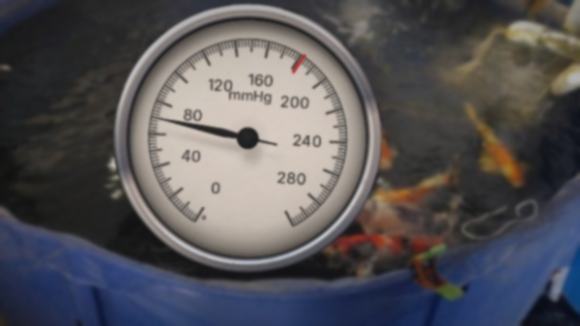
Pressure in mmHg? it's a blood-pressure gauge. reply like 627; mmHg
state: 70; mmHg
